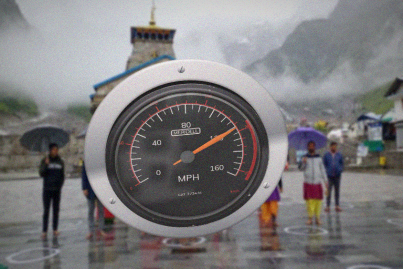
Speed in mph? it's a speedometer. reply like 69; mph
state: 120; mph
